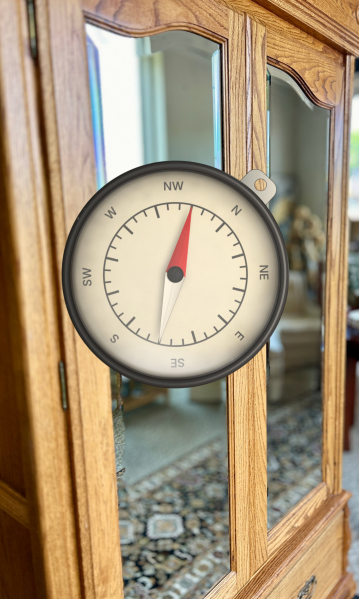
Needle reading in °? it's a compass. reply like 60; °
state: 330; °
